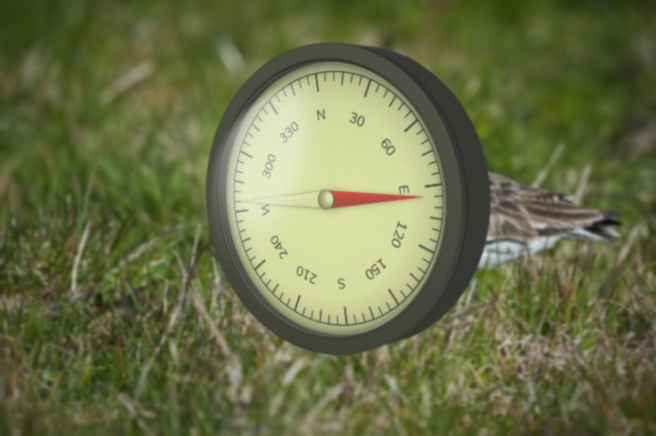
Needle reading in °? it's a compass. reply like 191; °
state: 95; °
